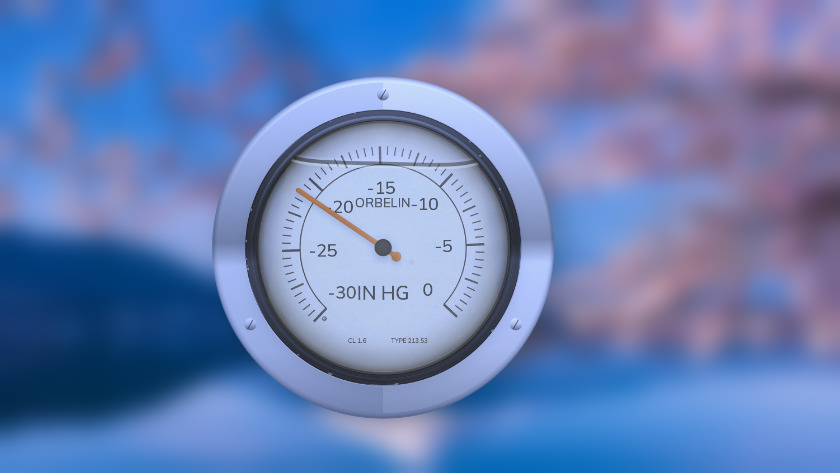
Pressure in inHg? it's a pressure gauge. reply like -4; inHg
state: -21; inHg
